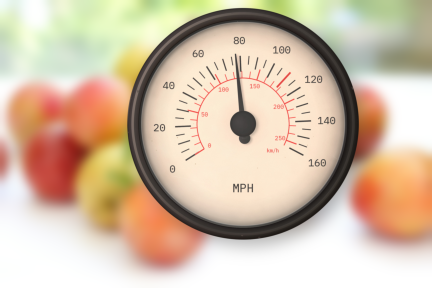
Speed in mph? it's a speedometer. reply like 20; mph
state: 77.5; mph
